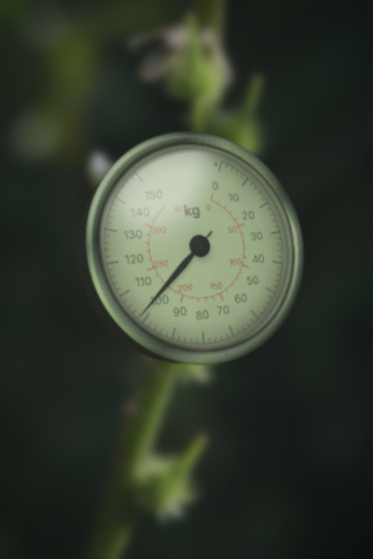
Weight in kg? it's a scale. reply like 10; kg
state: 102; kg
